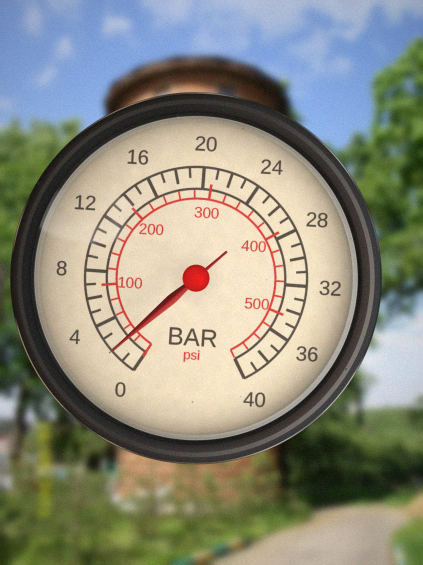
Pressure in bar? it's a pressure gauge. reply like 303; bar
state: 2; bar
